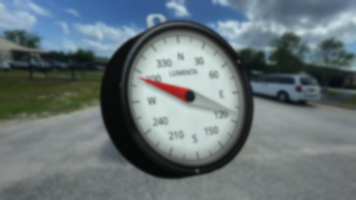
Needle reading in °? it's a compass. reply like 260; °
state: 292.5; °
